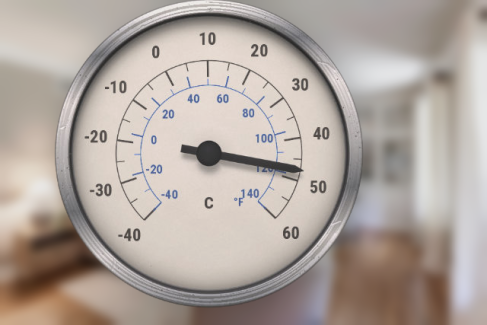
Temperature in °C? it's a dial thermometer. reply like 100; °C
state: 47.5; °C
